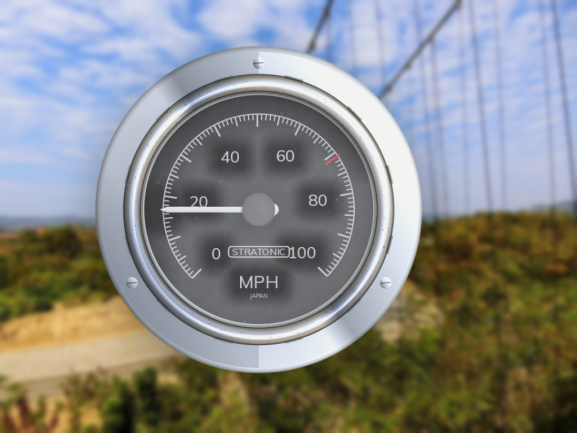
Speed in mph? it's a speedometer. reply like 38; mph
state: 17; mph
